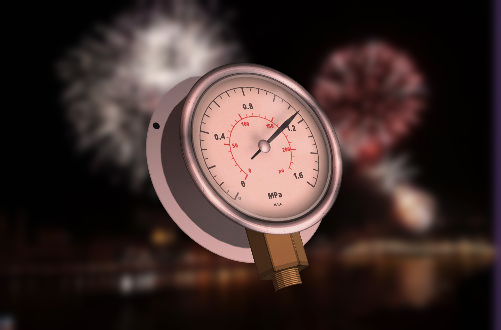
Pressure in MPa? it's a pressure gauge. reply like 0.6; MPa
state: 1.15; MPa
